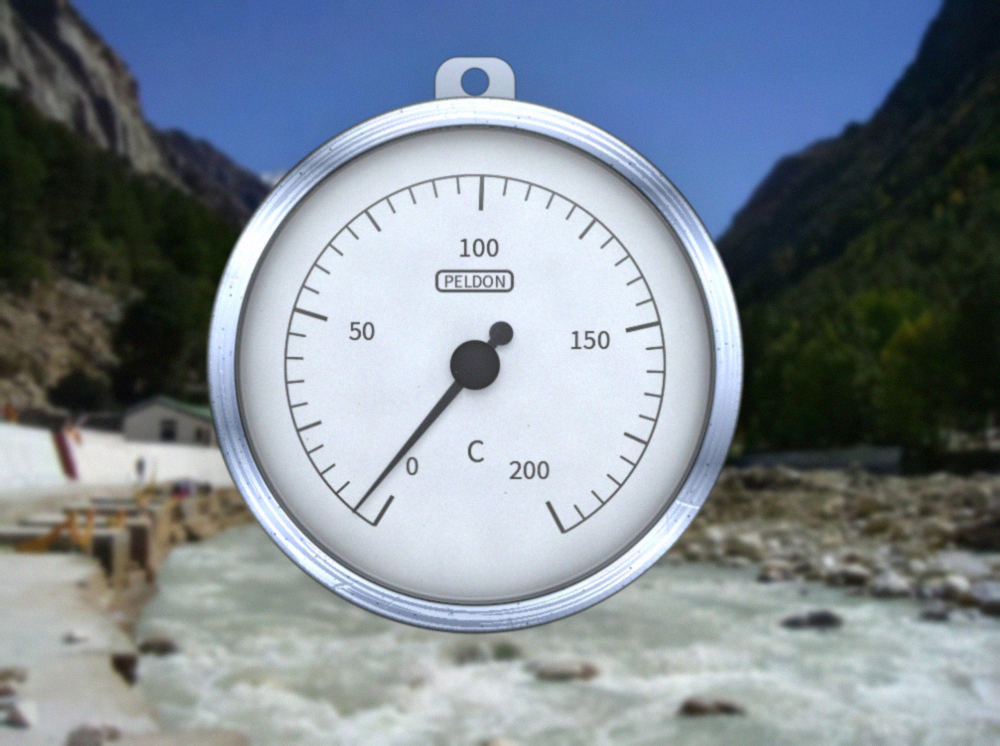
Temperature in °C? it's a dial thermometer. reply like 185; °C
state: 5; °C
